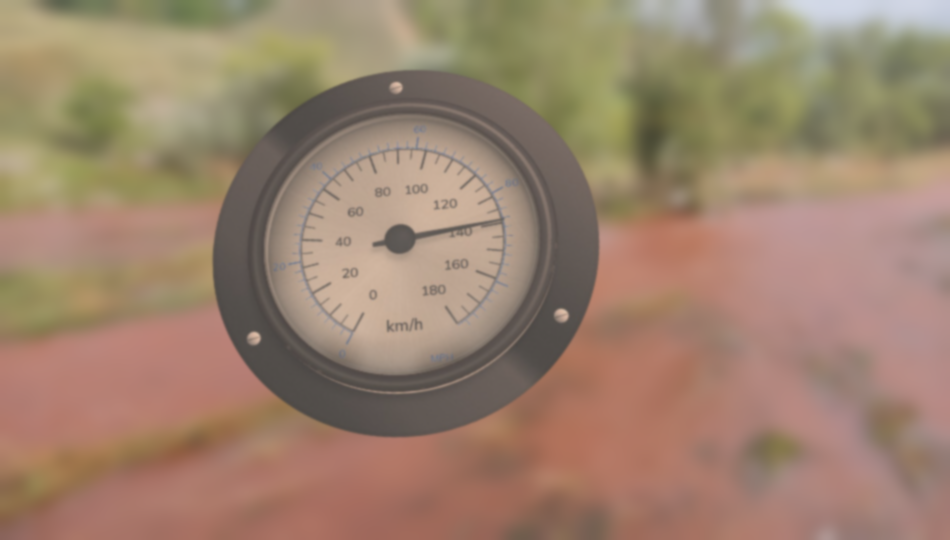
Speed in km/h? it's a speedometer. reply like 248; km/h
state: 140; km/h
